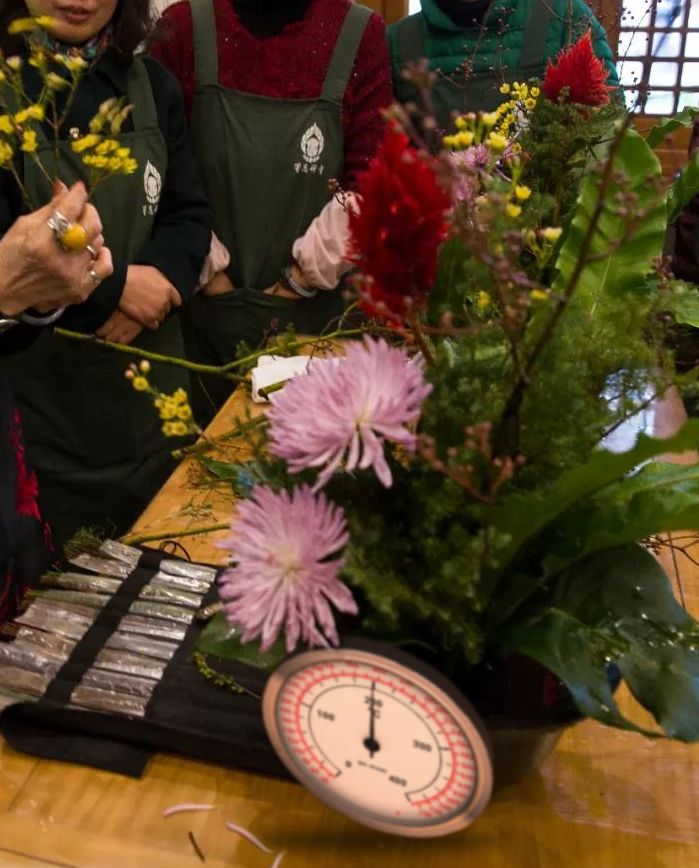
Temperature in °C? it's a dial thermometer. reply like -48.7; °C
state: 200; °C
